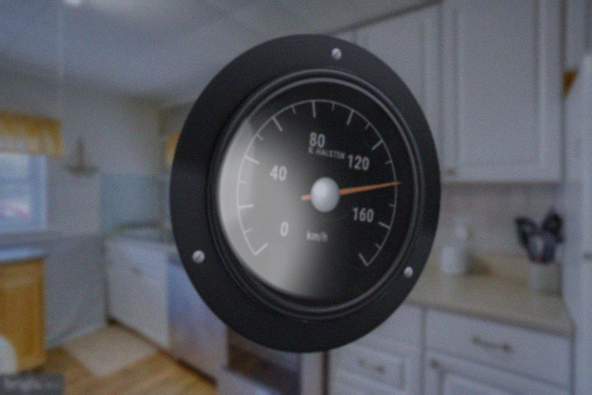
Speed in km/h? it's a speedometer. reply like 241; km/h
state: 140; km/h
